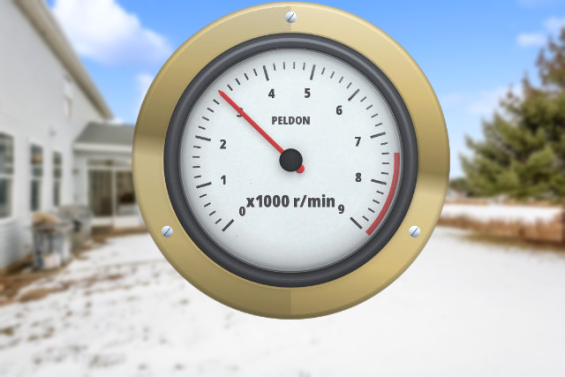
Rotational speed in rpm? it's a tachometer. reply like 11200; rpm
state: 3000; rpm
